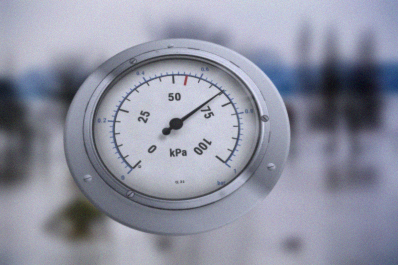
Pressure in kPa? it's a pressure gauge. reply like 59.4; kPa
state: 70; kPa
